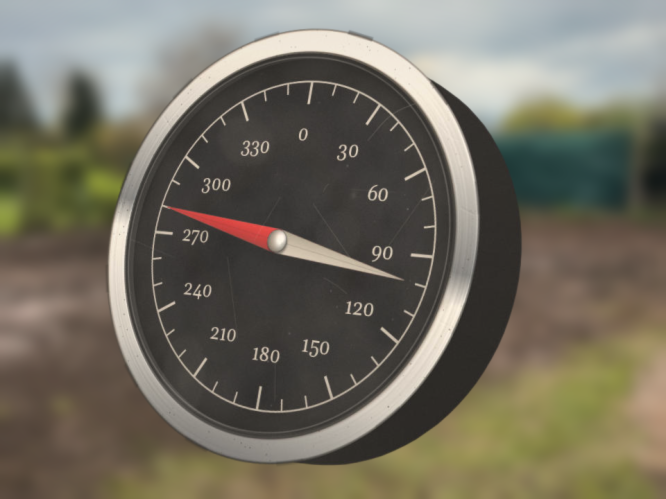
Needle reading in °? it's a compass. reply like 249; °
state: 280; °
